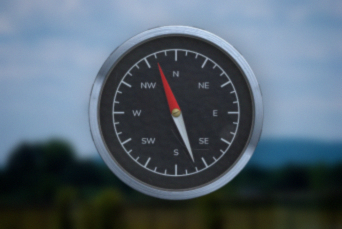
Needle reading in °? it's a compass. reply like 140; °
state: 340; °
